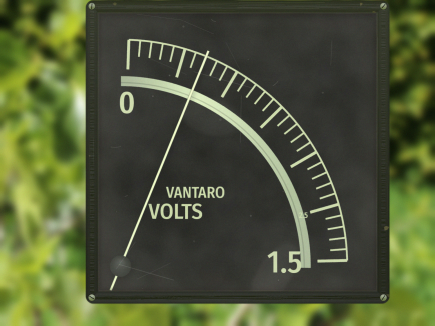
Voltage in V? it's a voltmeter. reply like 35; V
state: 0.35; V
